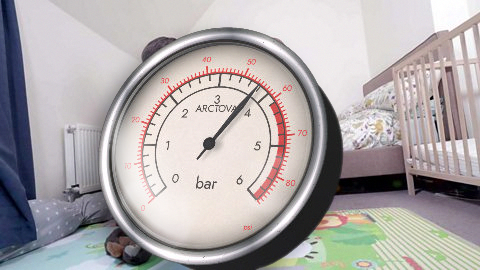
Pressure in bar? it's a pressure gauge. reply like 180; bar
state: 3.8; bar
